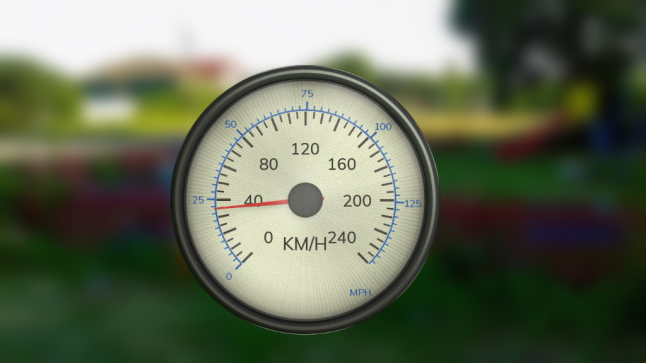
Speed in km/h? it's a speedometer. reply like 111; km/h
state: 35; km/h
